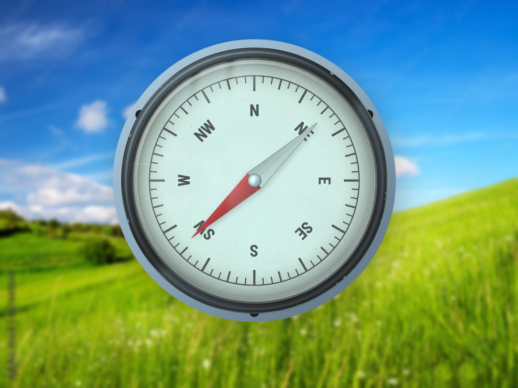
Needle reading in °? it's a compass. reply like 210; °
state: 227.5; °
